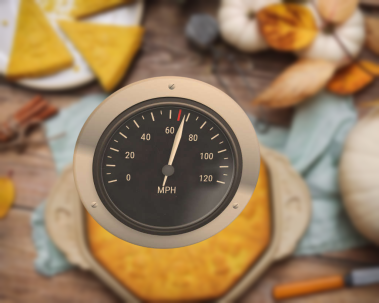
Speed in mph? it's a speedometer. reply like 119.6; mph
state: 67.5; mph
